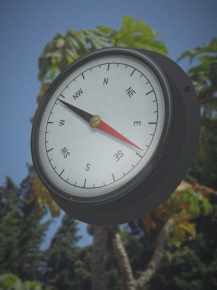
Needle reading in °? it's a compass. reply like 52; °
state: 115; °
